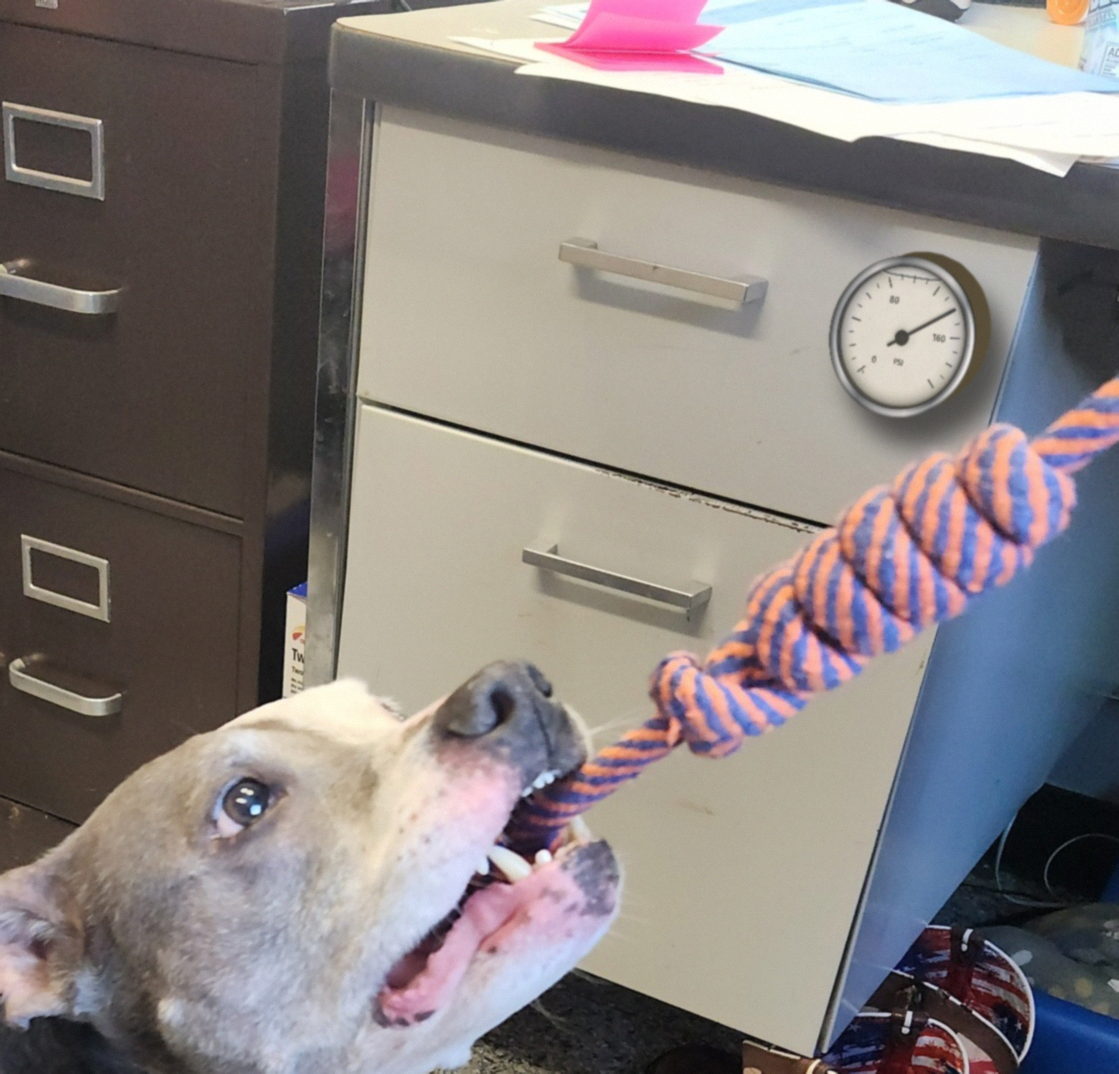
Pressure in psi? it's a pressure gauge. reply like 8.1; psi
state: 140; psi
